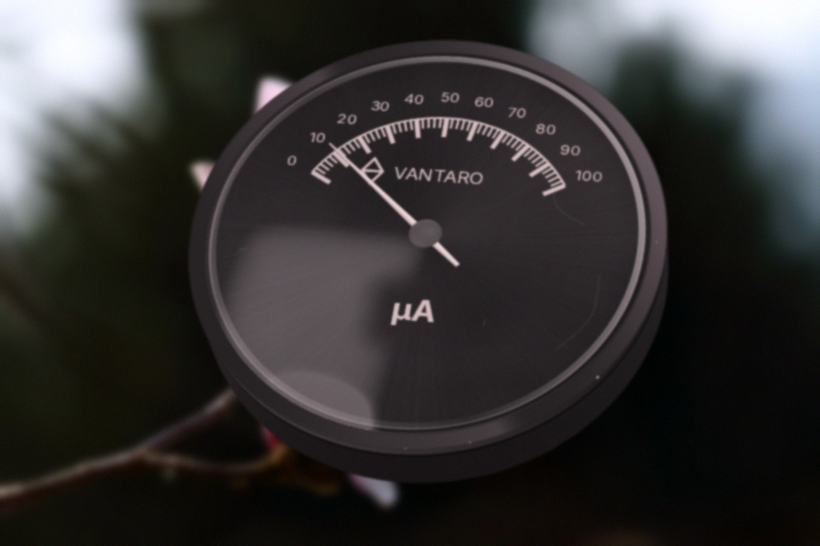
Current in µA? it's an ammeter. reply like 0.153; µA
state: 10; µA
